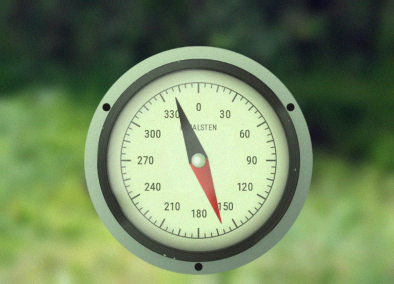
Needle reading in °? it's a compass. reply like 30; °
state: 160; °
